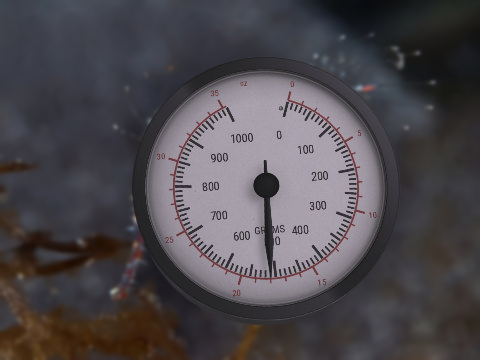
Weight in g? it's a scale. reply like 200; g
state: 510; g
